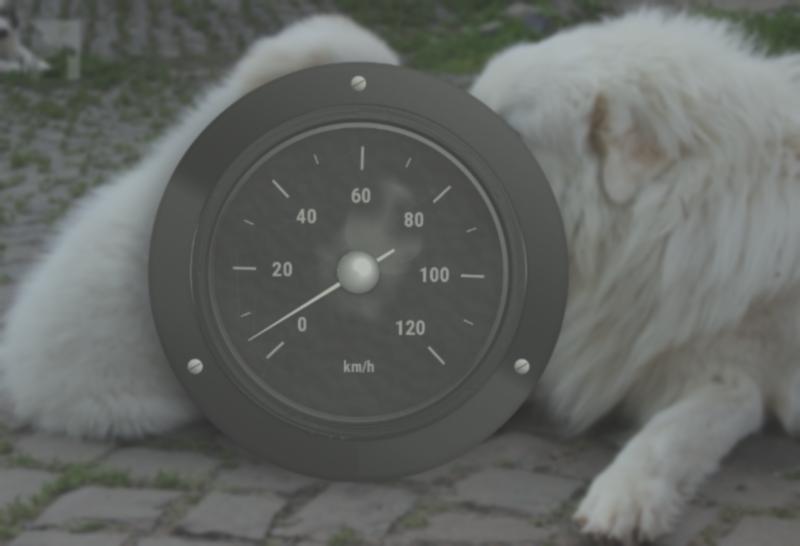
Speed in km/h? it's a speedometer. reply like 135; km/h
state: 5; km/h
